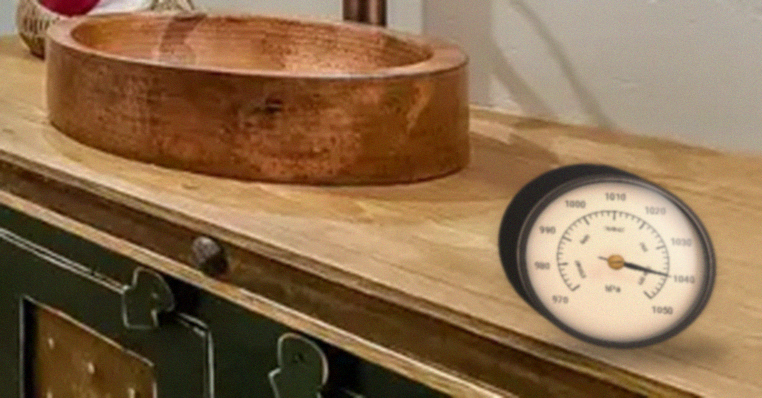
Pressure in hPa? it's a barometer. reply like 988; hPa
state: 1040; hPa
